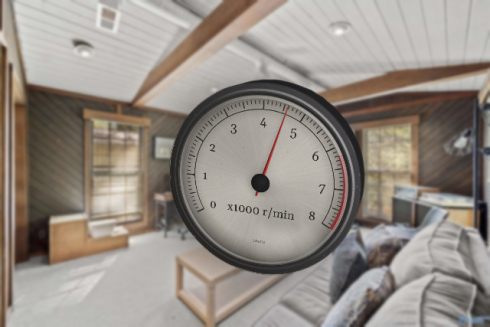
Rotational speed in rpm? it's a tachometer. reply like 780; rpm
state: 4600; rpm
